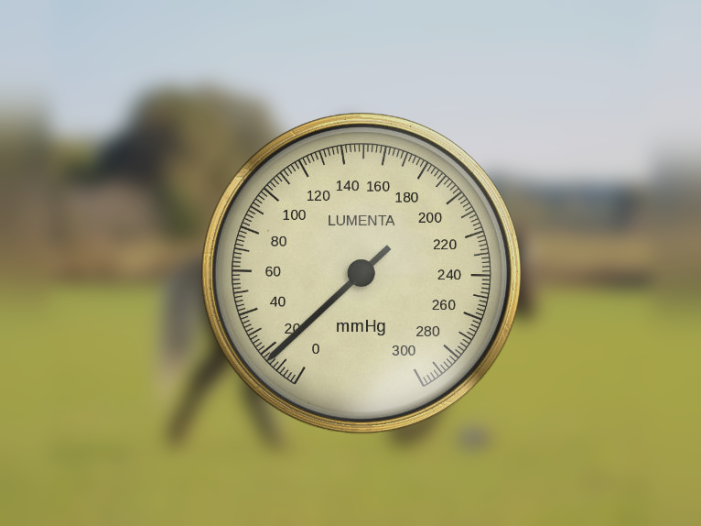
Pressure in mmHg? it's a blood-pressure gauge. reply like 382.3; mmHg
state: 16; mmHg
